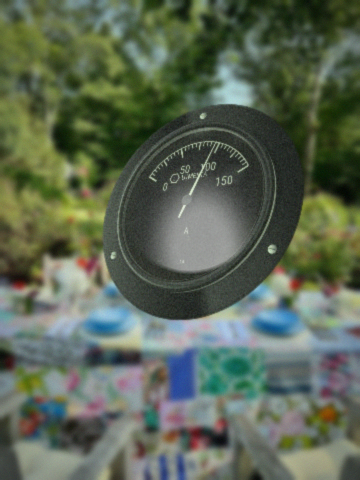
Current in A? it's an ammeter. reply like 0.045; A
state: 100; A
